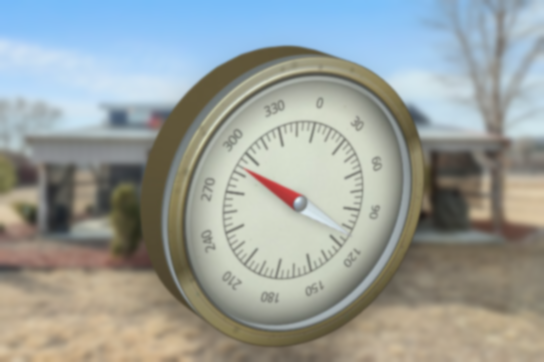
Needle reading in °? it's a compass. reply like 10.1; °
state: 290; °
